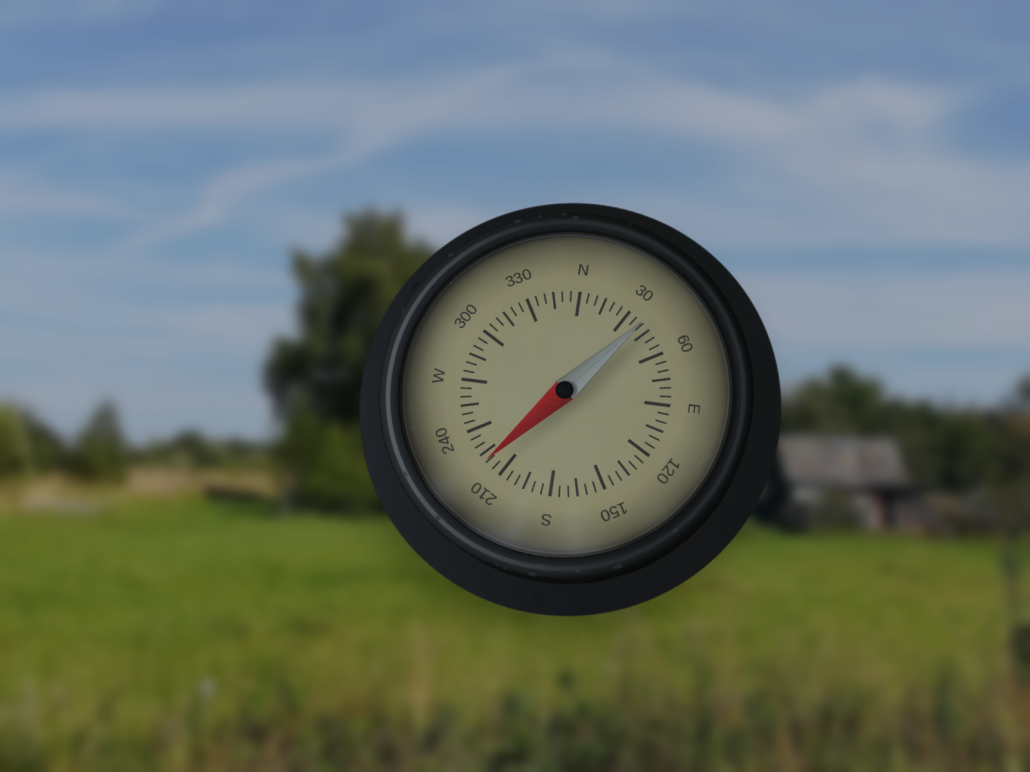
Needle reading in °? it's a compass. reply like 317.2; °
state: 220; °
